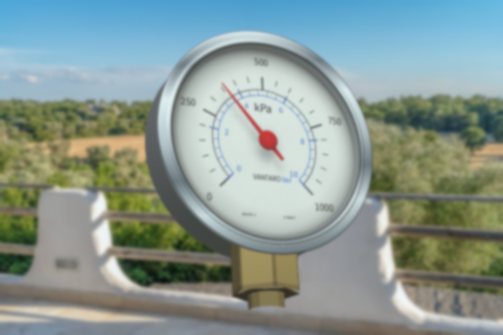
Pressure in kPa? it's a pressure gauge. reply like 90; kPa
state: 350; kPa
